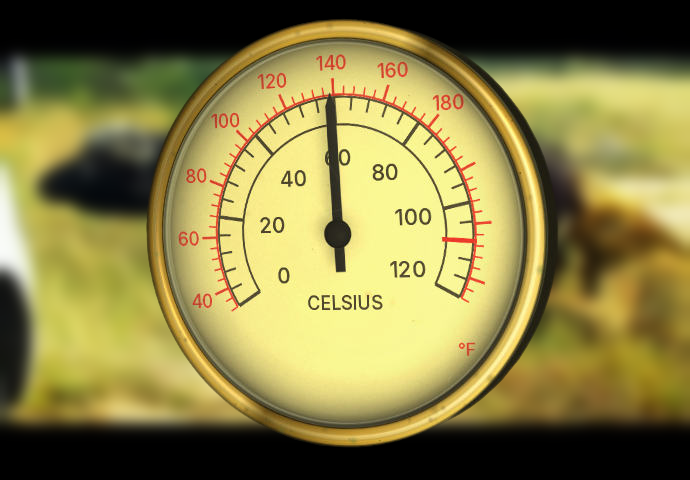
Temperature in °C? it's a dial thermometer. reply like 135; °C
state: 60; °C
